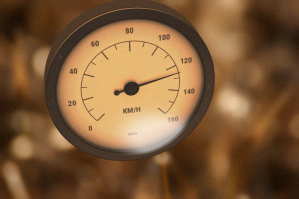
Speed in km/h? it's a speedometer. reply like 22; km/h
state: 125; km/h
